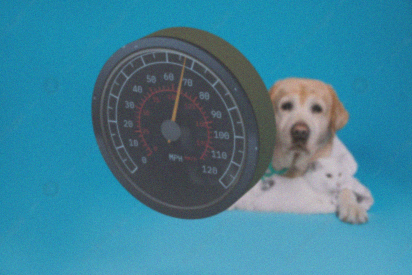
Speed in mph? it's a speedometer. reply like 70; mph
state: 67.5; mph
